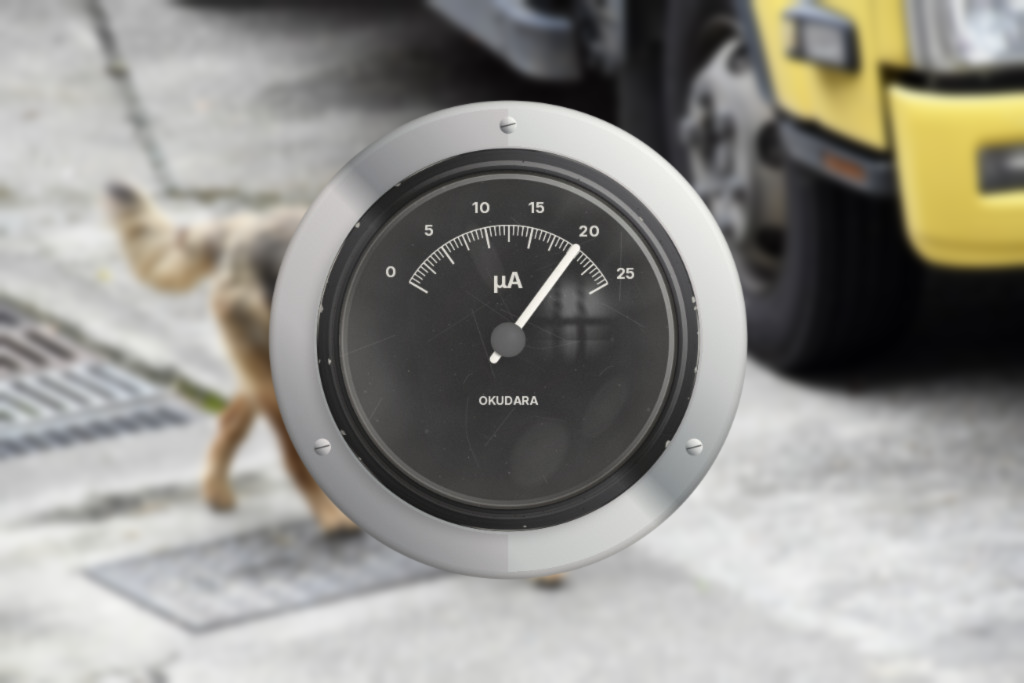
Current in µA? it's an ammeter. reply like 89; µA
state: 20; µA
